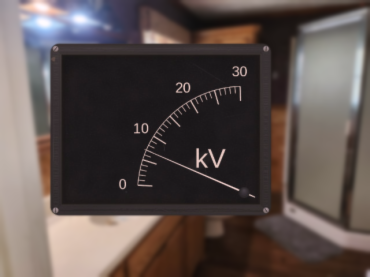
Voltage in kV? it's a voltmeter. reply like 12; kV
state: 7; kV
